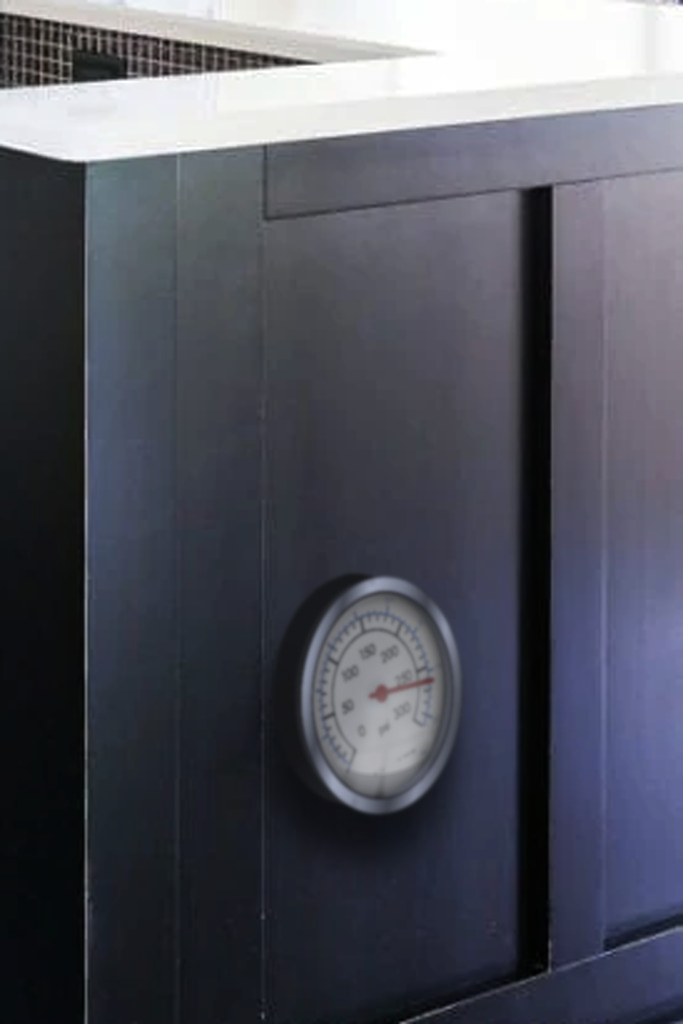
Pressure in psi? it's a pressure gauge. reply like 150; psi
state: 260; psi
